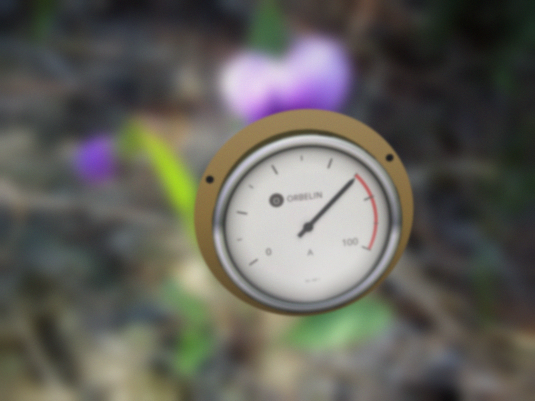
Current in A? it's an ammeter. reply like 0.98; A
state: 70; A
